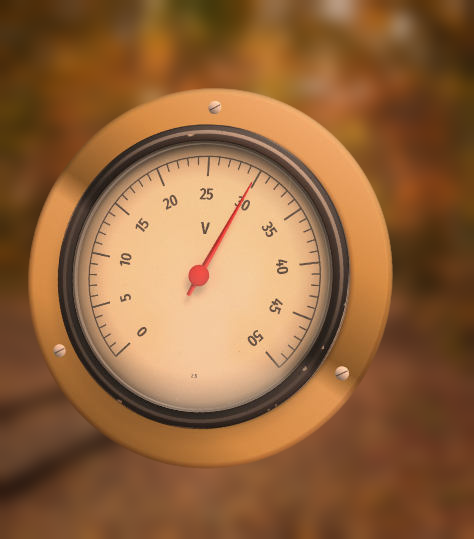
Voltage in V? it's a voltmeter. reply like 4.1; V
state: 30; V
